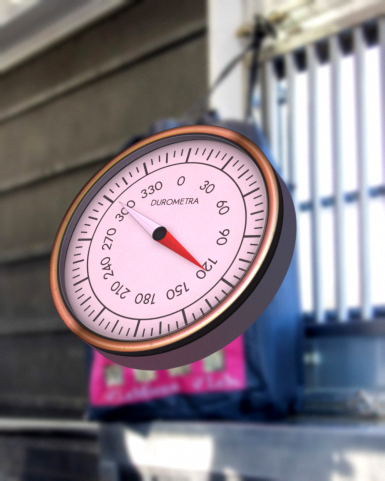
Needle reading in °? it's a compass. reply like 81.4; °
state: 122.5; °
